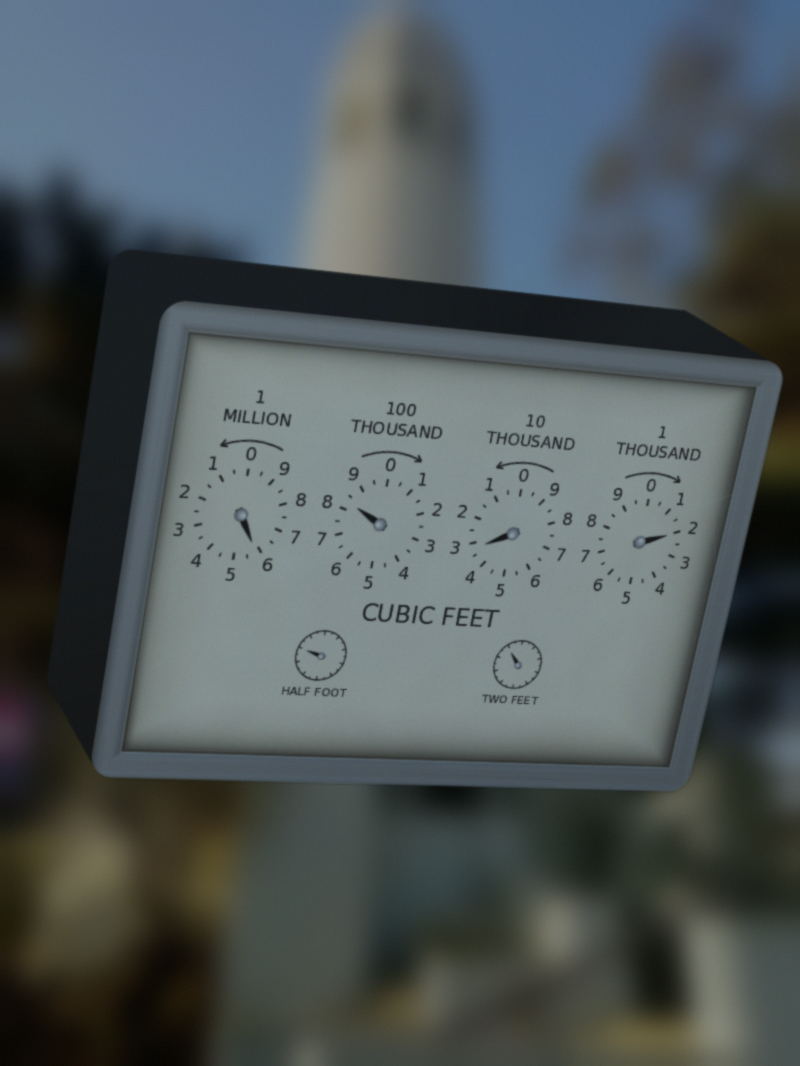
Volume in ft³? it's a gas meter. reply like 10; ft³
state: 583200; ft³
